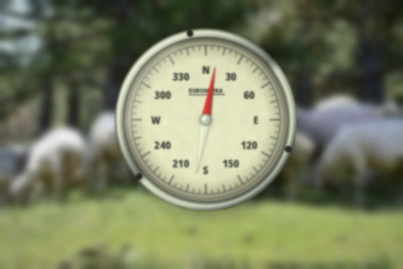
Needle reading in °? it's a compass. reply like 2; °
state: 10; °
